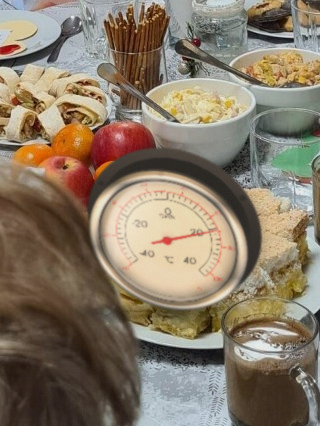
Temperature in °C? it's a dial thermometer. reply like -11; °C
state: 20; °C
